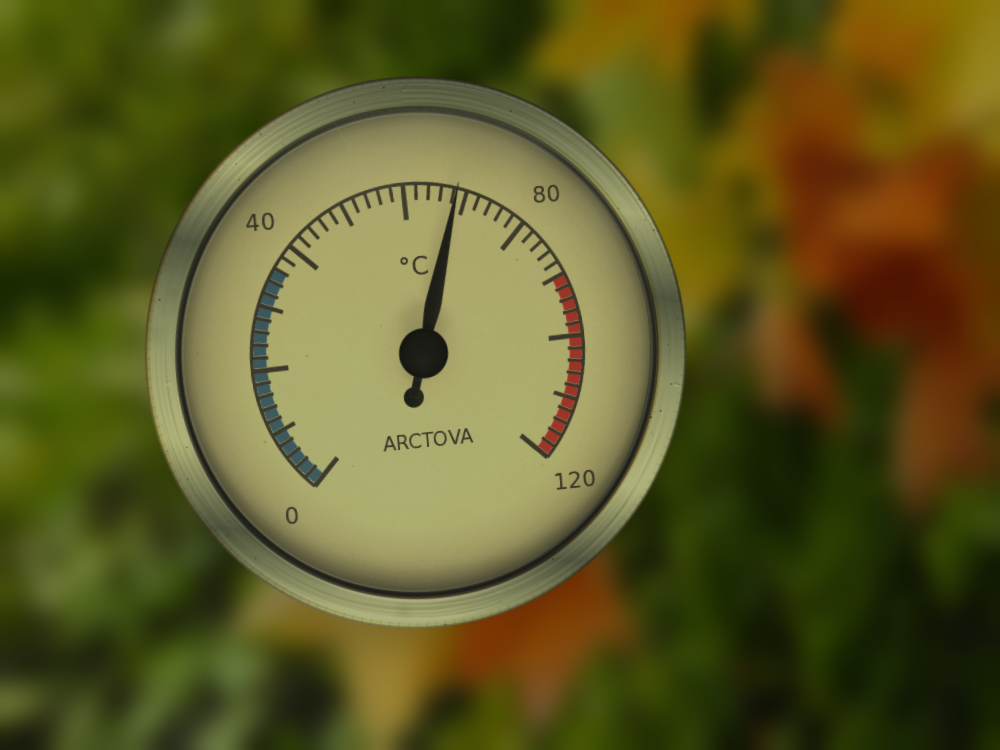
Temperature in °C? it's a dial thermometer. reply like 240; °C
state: 68; °C
